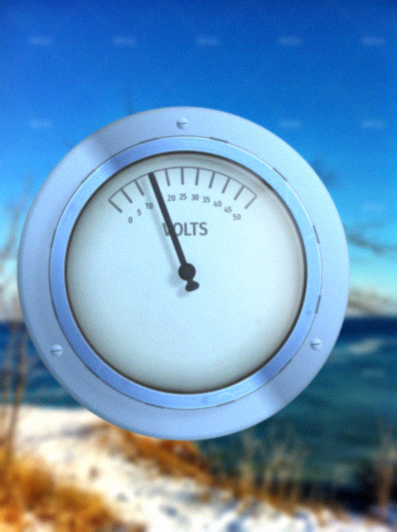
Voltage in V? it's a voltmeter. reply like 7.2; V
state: 15; V
